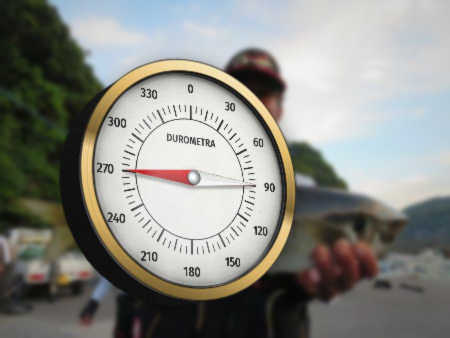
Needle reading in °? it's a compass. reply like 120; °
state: 270; °
